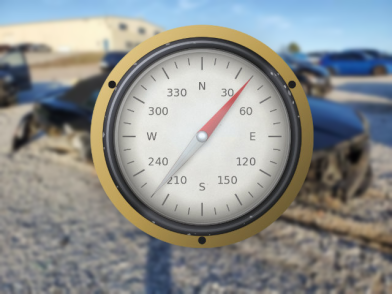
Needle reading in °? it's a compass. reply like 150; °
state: 40; °
